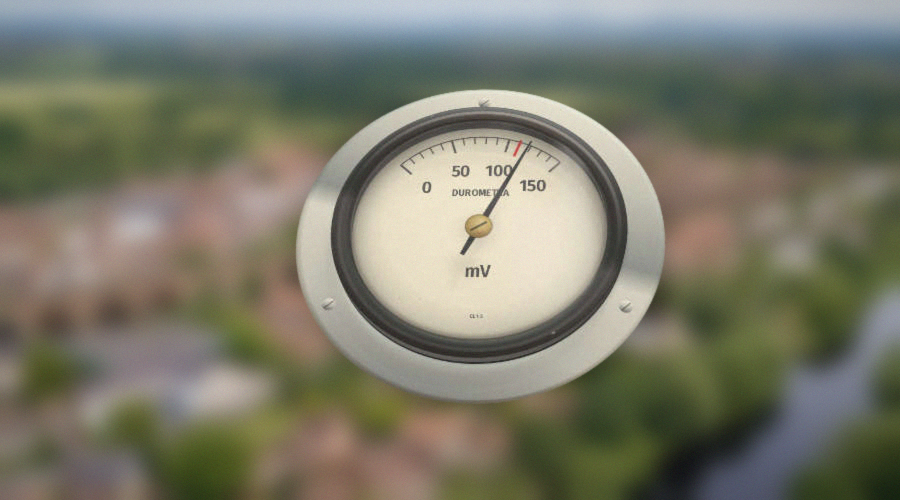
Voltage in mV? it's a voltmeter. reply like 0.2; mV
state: 120; mV
